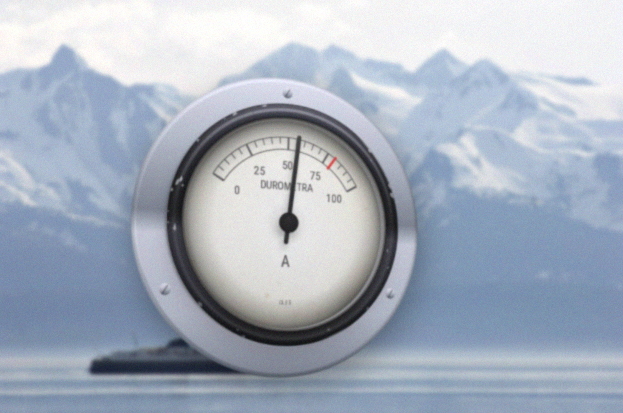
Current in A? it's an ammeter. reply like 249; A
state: 55; A
